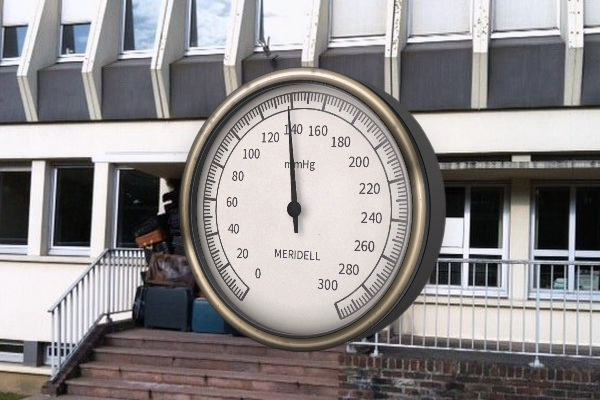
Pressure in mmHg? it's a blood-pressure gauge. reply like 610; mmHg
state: 140; mmHg
